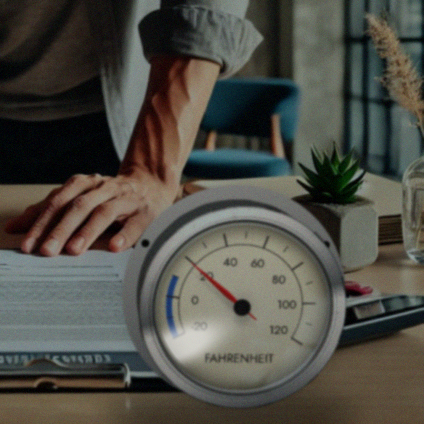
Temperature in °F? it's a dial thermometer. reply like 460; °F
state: 20; °F
